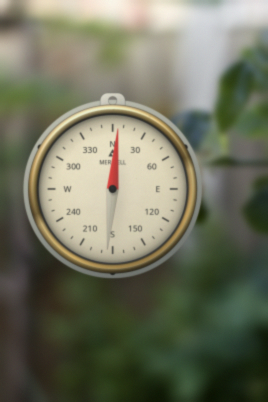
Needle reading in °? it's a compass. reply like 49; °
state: 5; °
